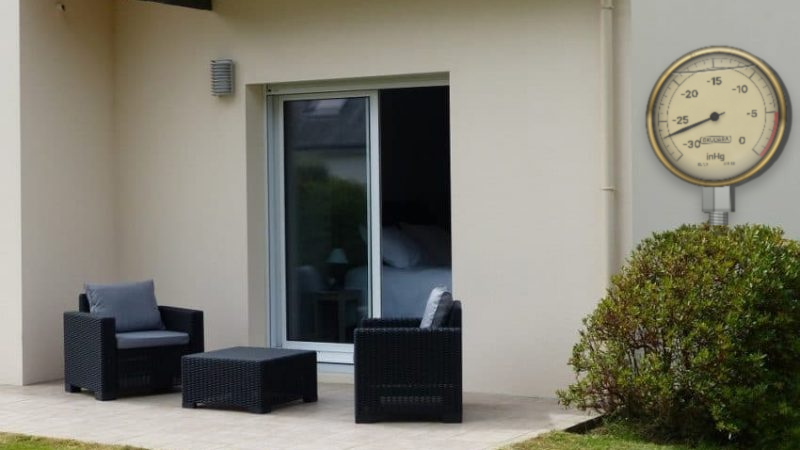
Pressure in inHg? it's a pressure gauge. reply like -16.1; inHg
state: -27; inHg
